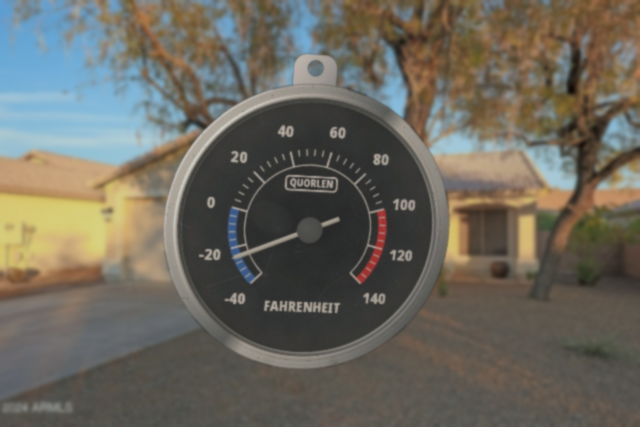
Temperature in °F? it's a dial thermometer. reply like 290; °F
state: -24; °F
